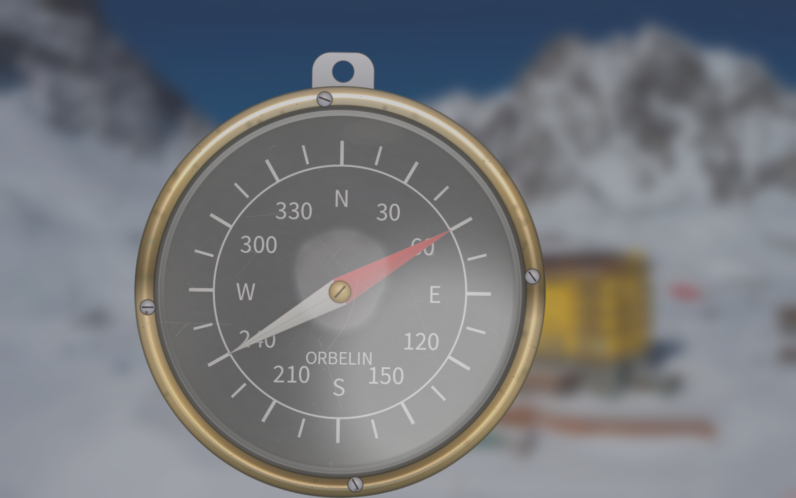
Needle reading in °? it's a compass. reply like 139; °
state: 60; °
